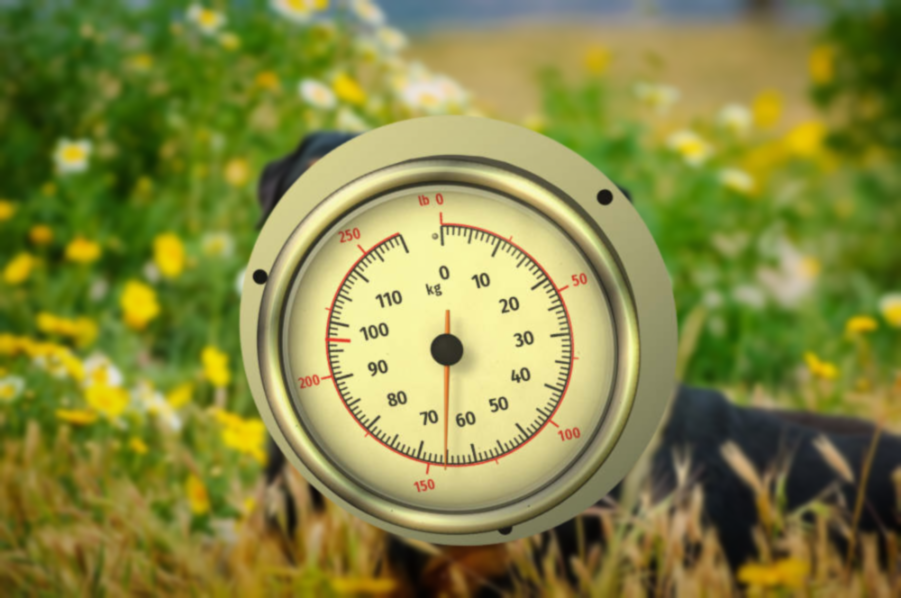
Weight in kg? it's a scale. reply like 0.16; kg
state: 65; kg
